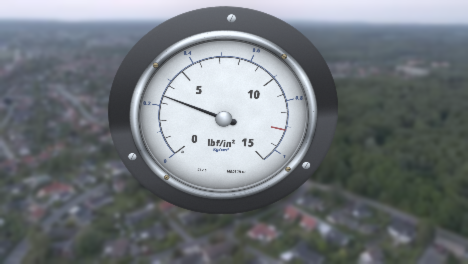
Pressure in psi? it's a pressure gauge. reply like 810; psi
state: 3.5; psi
